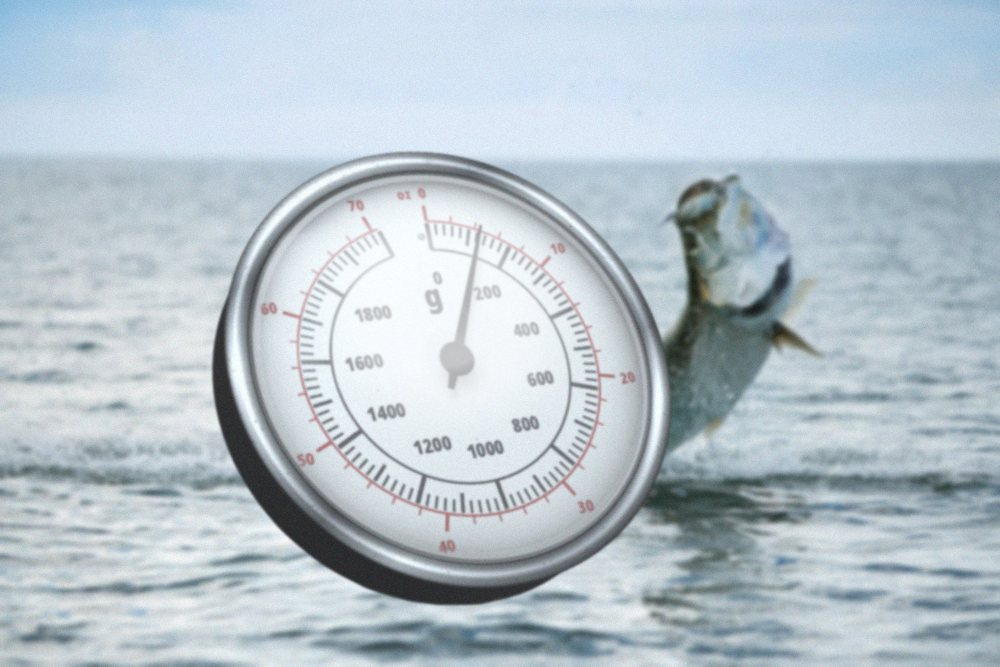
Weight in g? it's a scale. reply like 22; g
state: 120; g
